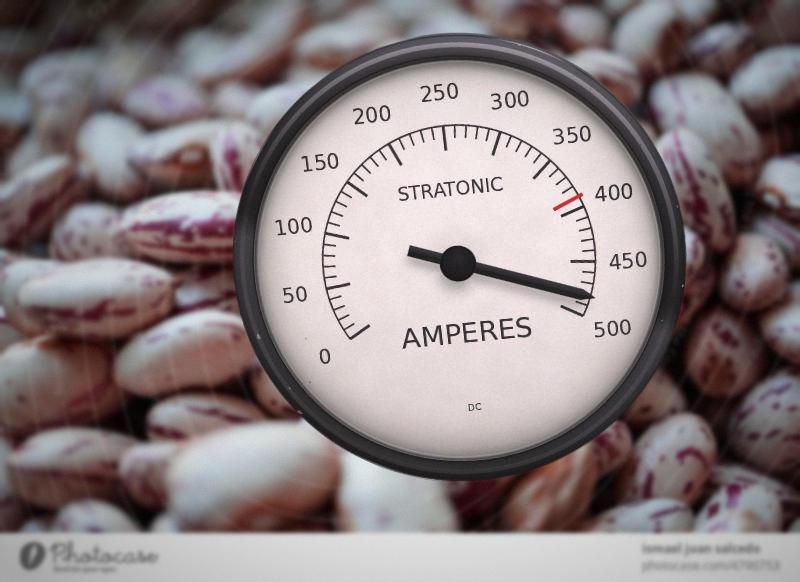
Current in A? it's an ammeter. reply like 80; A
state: 480; A
